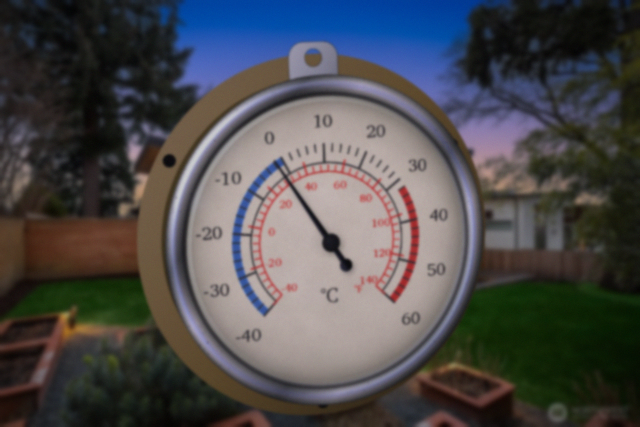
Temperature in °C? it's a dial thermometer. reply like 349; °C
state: -2; °C
